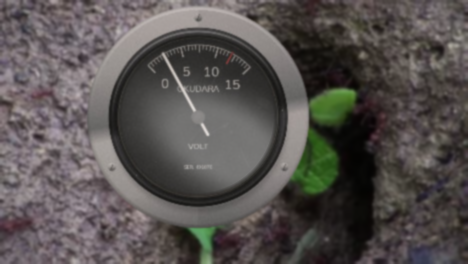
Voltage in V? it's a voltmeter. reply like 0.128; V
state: 2.5; V
